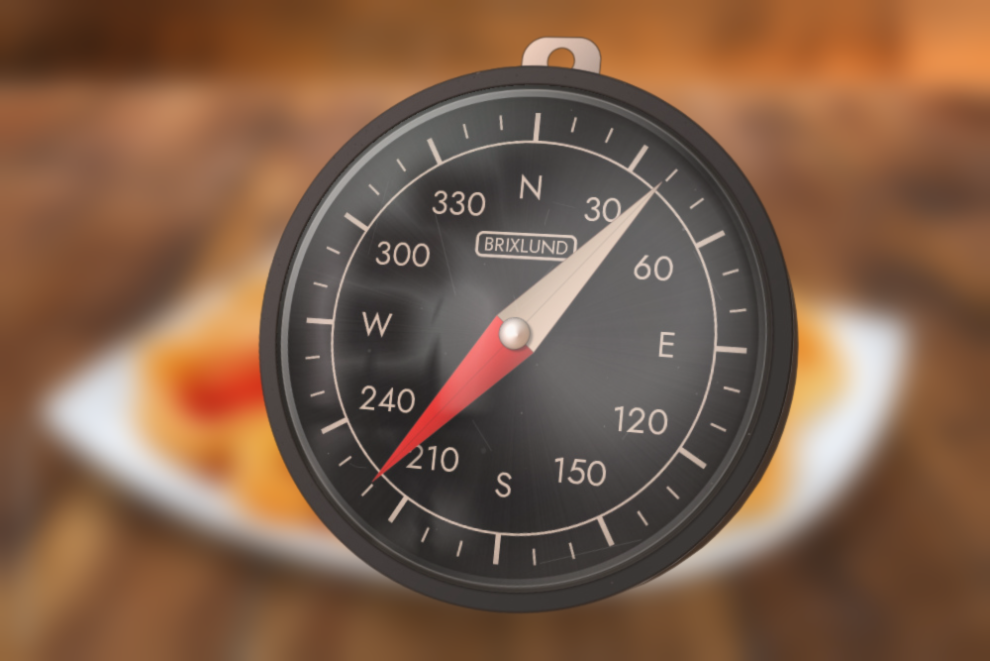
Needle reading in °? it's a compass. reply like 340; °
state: 220; °
